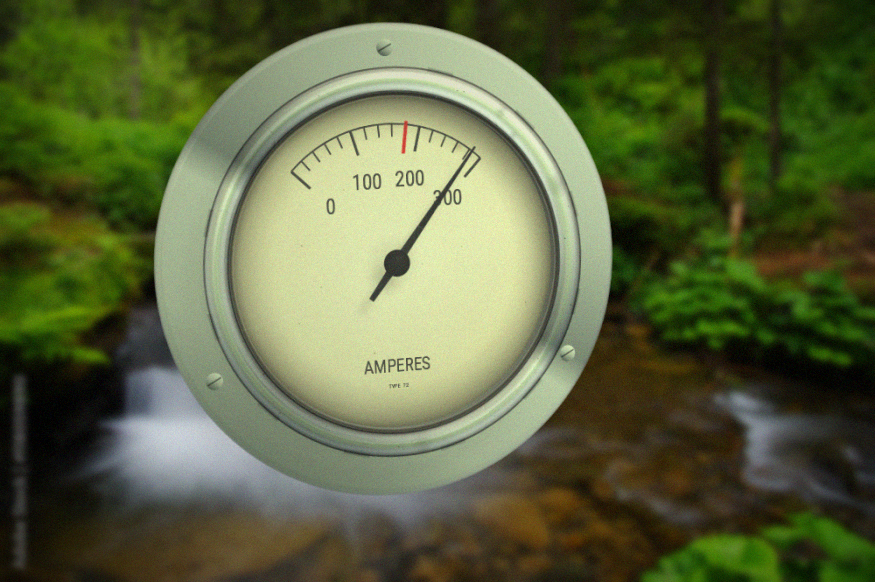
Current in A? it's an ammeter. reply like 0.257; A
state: 280; A
